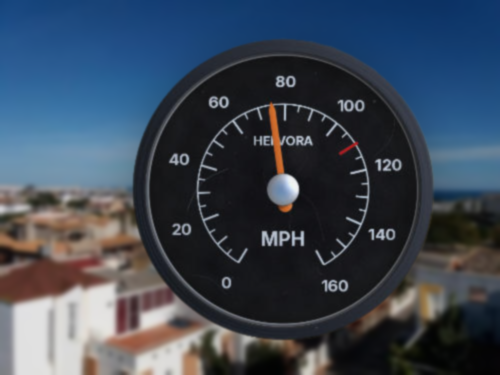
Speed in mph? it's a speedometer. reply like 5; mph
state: 75; mph
